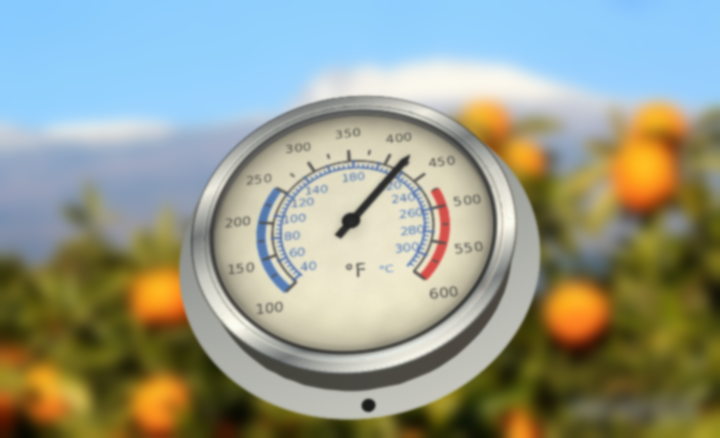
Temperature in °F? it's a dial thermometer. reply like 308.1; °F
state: 425; °F
